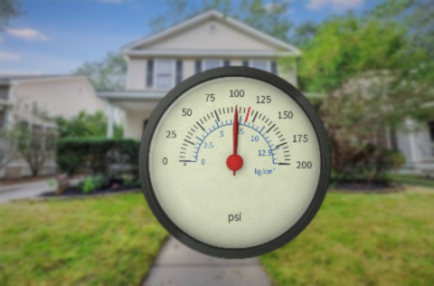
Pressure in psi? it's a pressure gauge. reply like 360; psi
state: 100; psi
